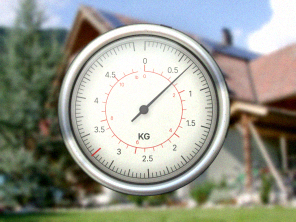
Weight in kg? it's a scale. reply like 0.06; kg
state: 0.65; kg
